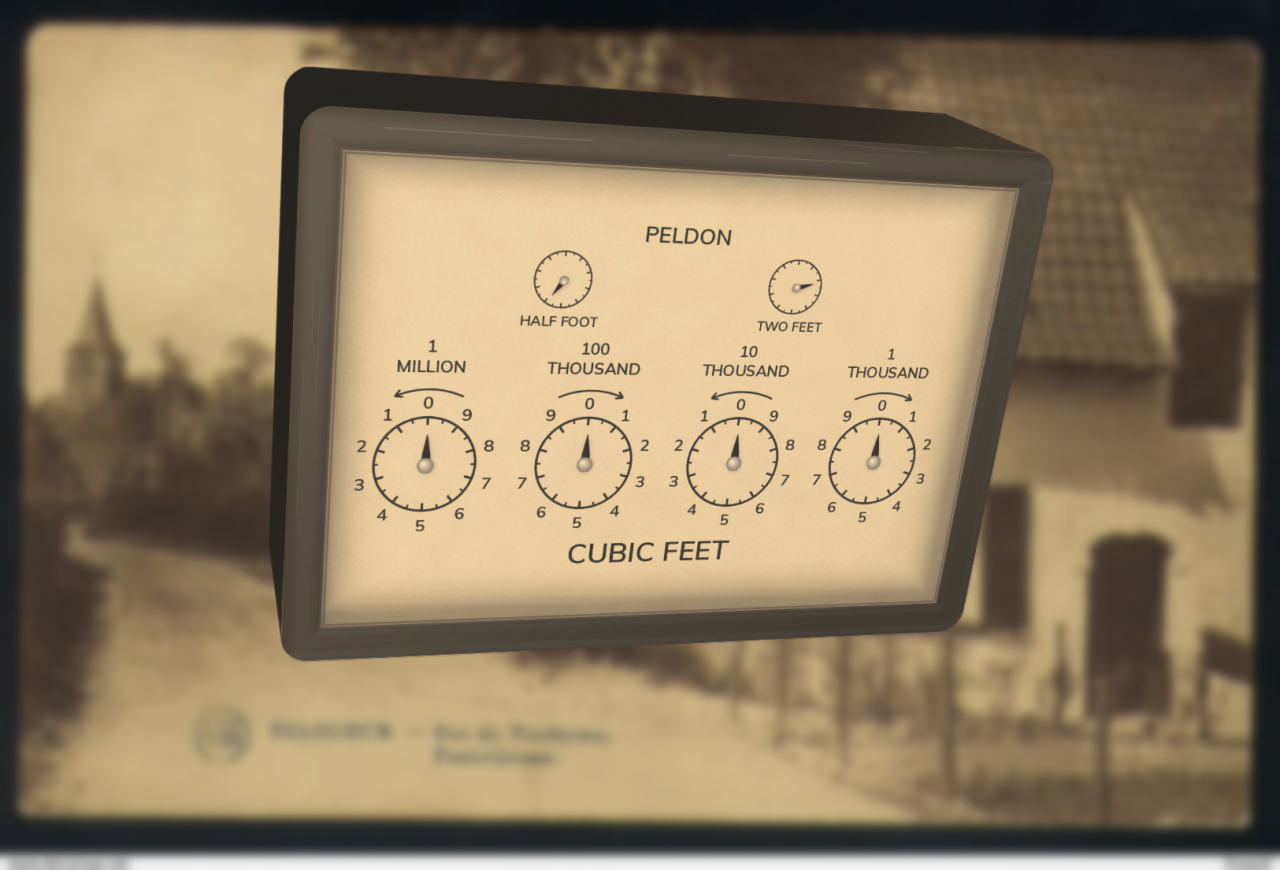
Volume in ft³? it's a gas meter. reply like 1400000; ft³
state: 0; ft³
